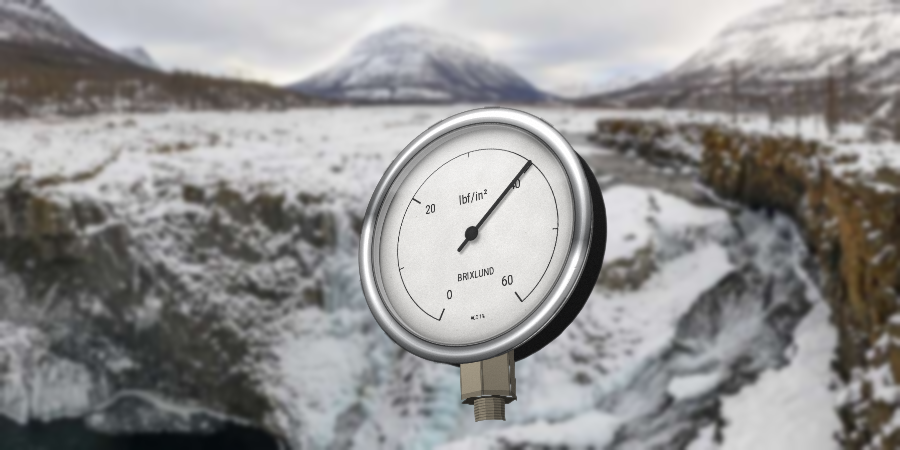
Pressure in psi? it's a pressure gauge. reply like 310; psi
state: 40; psi
